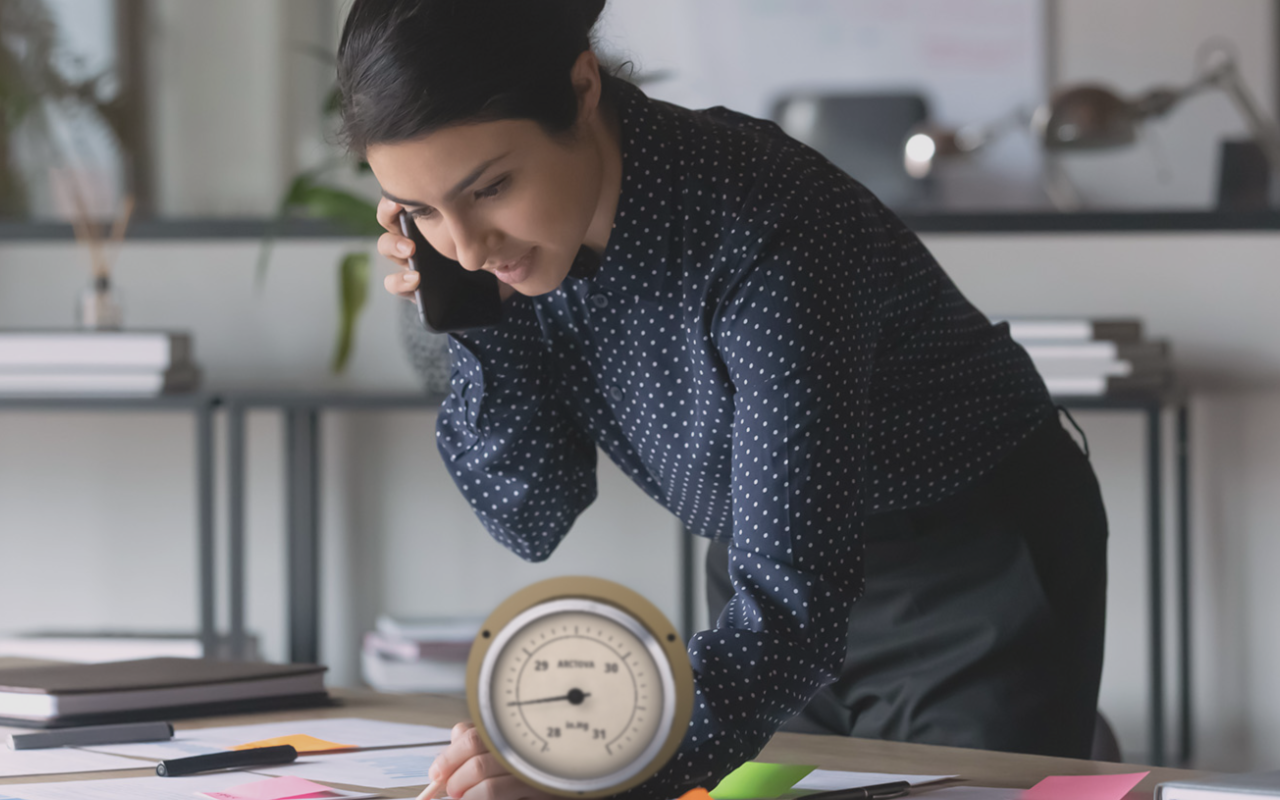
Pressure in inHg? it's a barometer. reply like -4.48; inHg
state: 28.5; inHg
